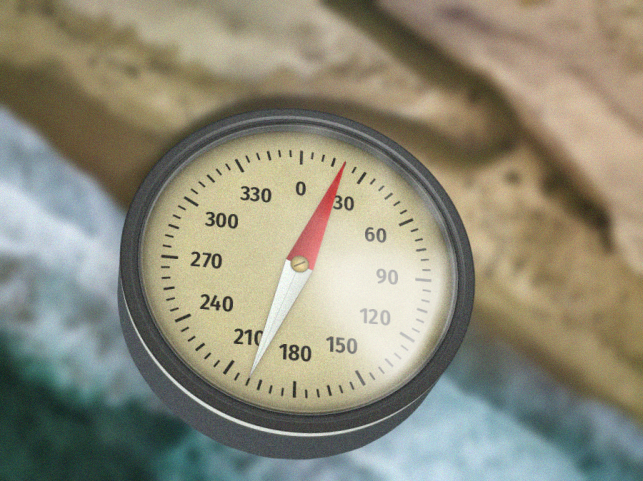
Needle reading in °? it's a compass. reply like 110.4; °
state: 20; °
